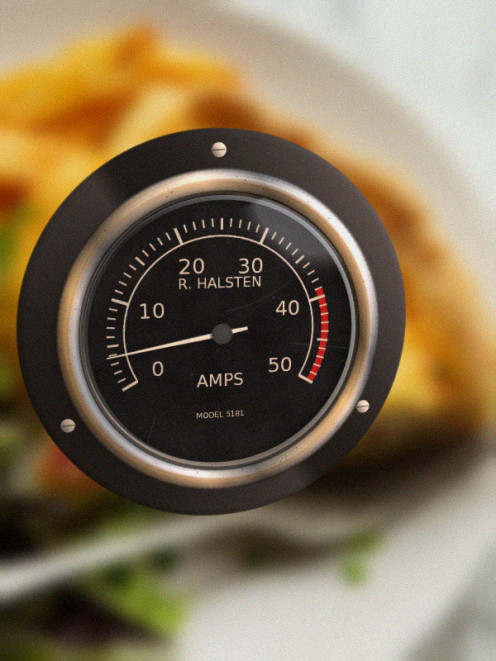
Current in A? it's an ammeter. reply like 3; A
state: 4; A
